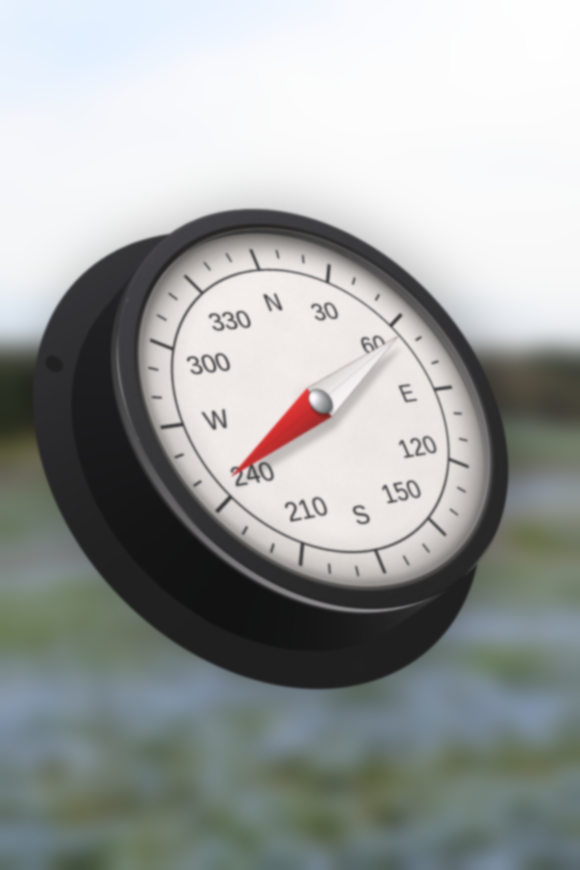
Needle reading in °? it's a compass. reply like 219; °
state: 245; °
